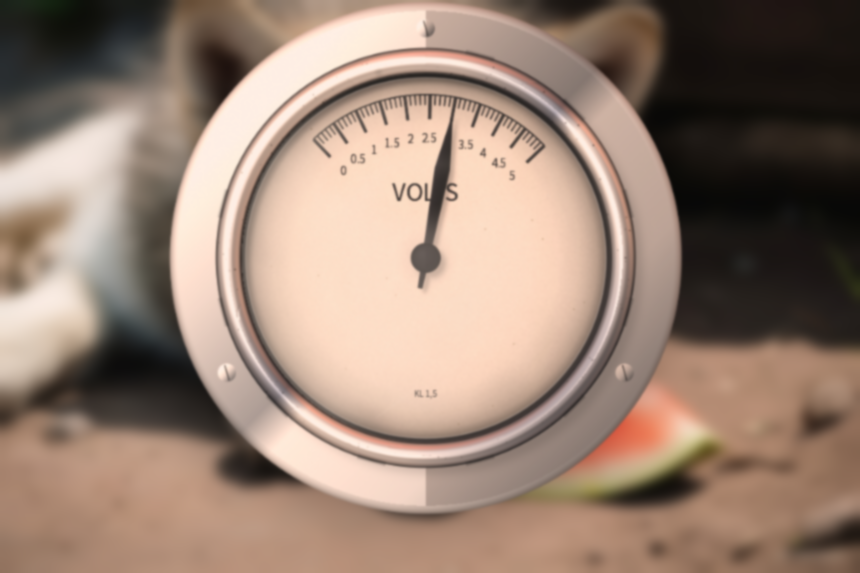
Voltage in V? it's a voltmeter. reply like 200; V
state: 3; V
